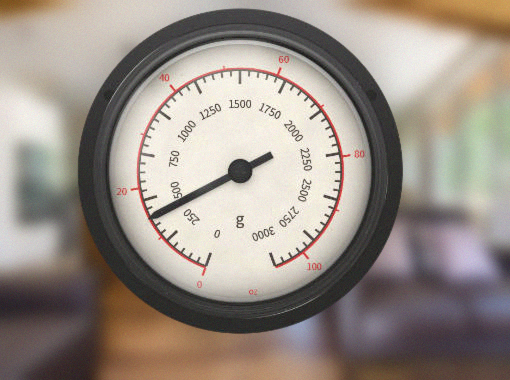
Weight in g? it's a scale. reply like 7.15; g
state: 400; g
